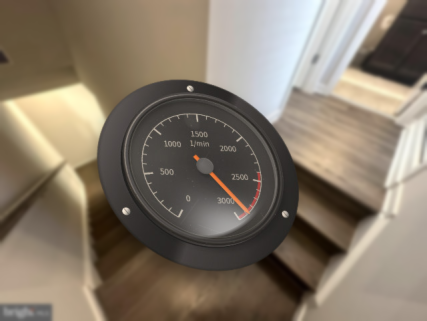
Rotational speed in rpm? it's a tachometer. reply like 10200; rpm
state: 2900; rpm
